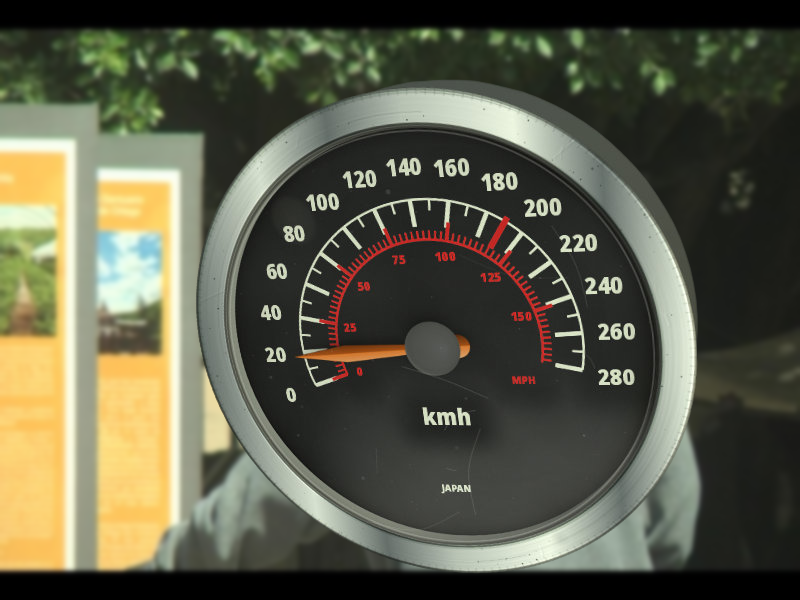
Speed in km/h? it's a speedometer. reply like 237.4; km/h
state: 20; km/h
